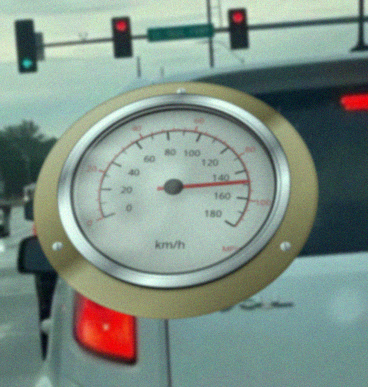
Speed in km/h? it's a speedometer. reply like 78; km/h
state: 150; km/h
